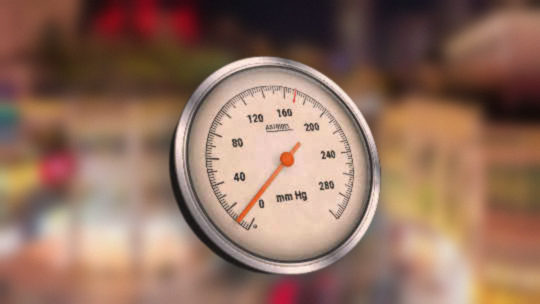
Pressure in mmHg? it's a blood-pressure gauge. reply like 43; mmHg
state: 10; mmHg
